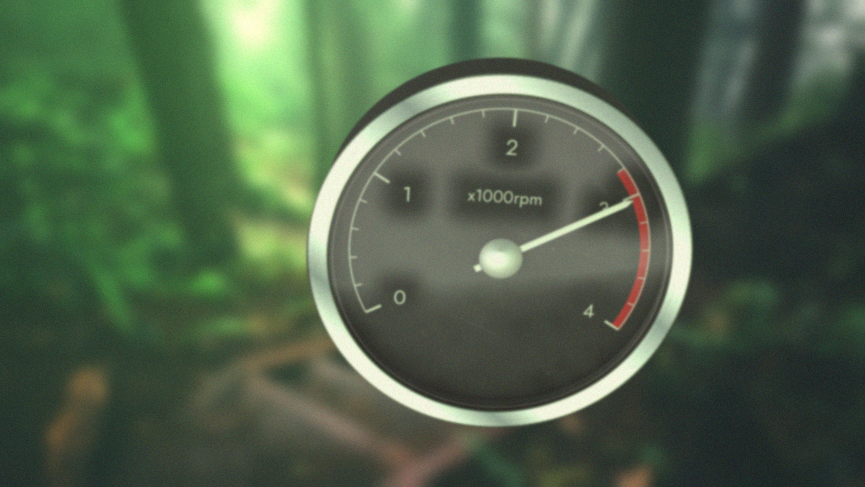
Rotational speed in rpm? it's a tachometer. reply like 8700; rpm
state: 3000; rpm
